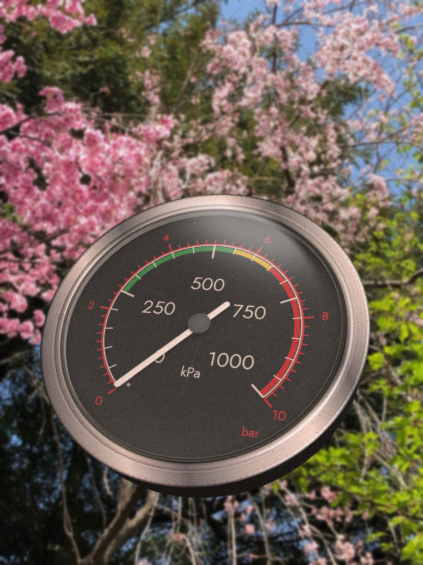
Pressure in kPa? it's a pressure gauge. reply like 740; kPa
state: 0; kPa
